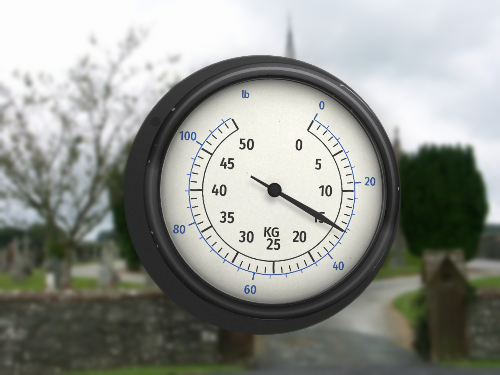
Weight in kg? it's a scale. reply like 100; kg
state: 15; kg
